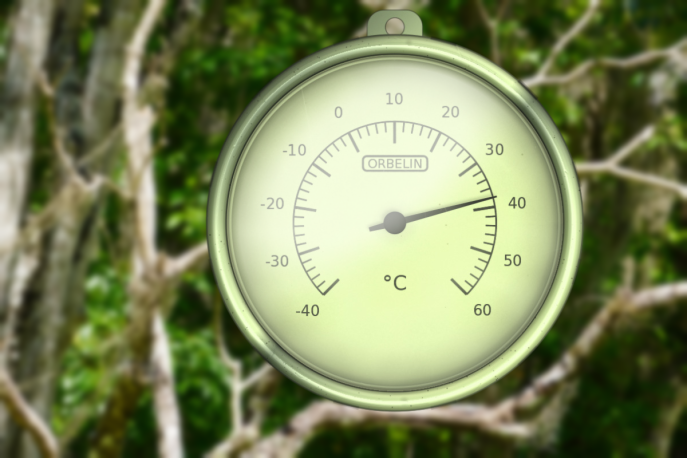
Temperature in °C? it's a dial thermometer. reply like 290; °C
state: 38; °C
